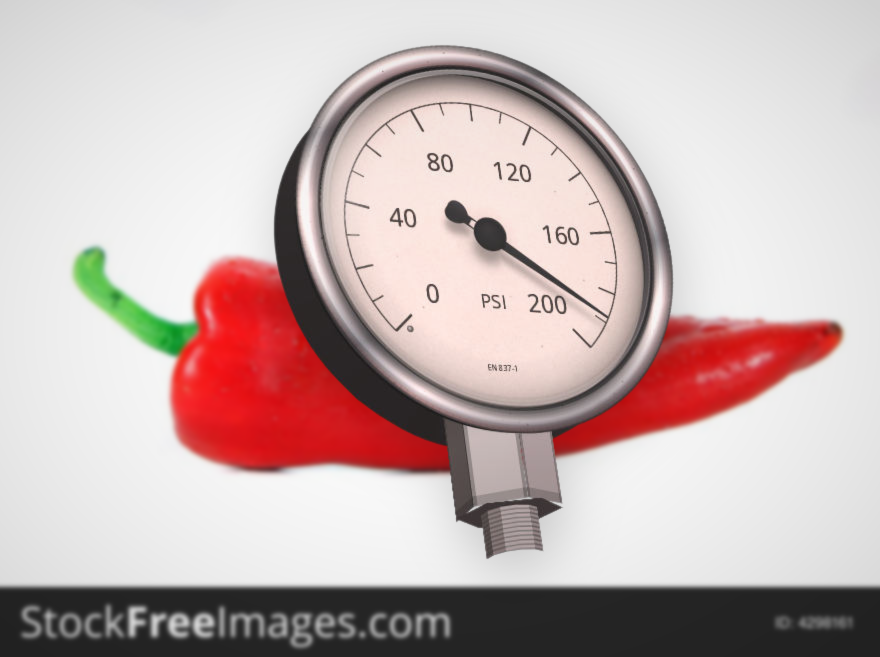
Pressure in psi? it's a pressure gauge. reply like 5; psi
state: 190; psi
